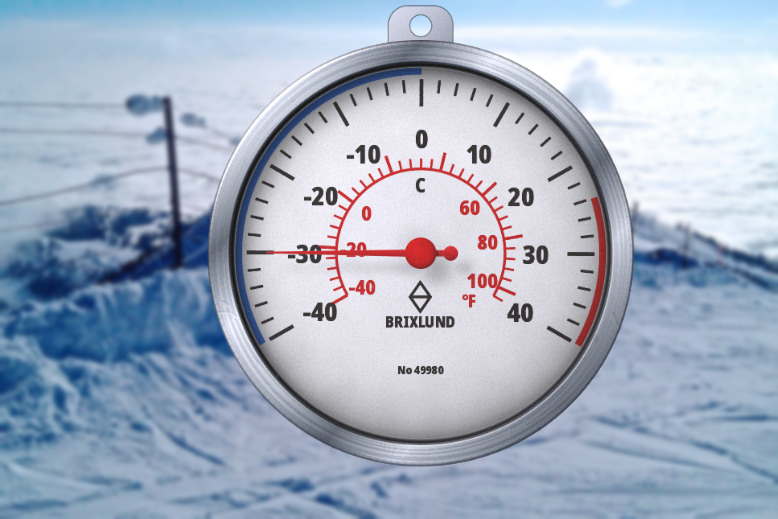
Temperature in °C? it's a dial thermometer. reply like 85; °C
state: -30; °C
